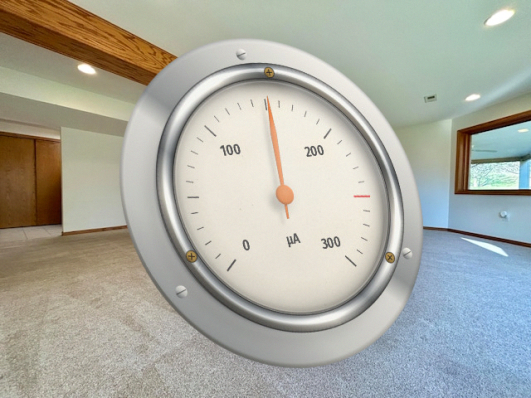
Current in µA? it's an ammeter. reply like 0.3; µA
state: 150; µA
